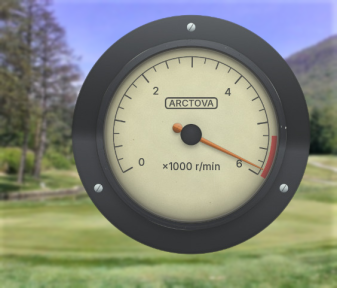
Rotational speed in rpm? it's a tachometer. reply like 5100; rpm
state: 5875; rpm
